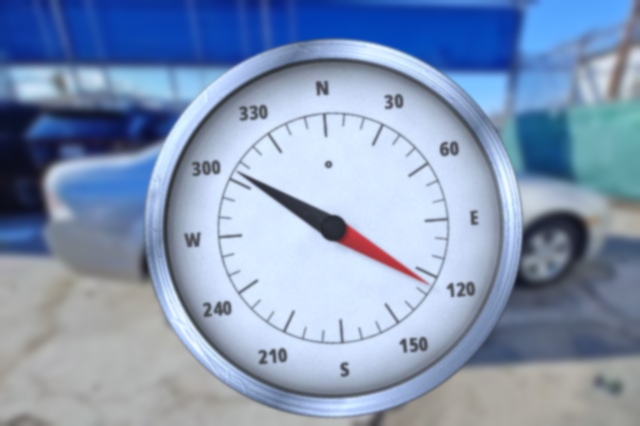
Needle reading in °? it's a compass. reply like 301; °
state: 125; °
